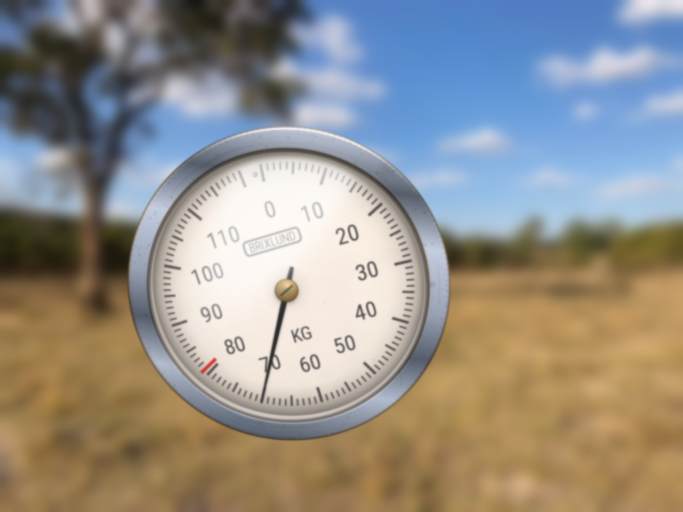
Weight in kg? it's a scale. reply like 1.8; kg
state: 70; kg
